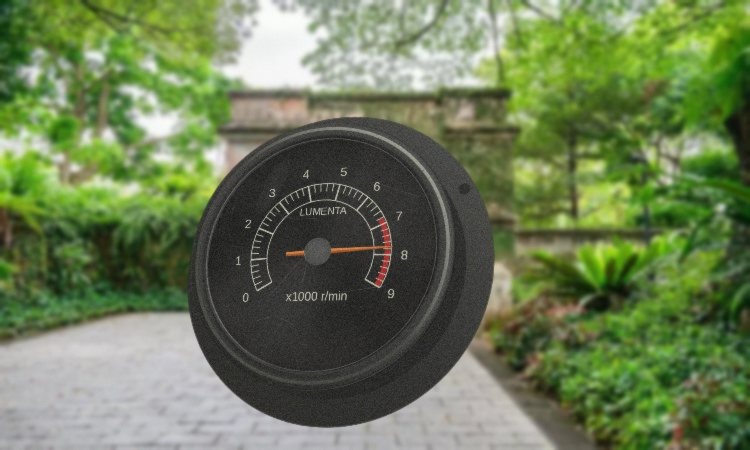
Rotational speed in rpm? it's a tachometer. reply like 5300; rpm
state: 7800; rpm
